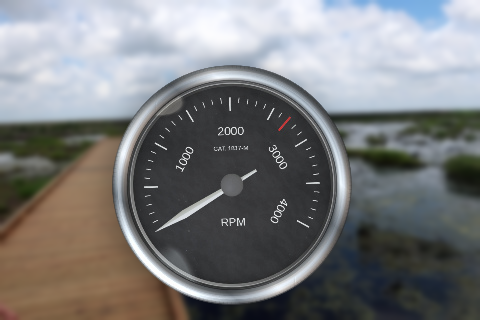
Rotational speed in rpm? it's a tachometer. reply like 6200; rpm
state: 0; rpm
